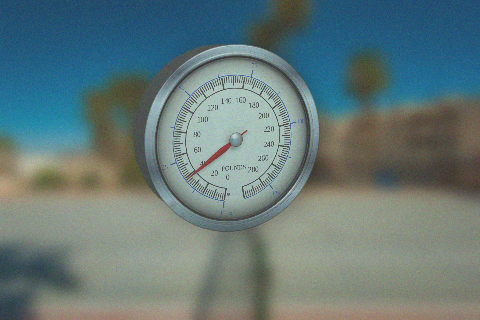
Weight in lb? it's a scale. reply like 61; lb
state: 40; lb
